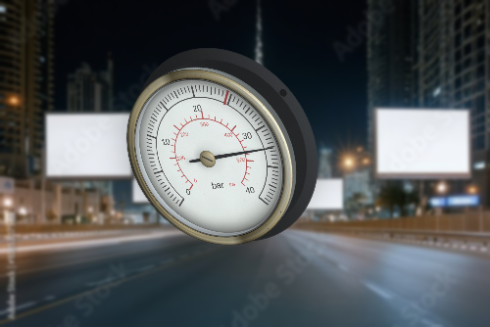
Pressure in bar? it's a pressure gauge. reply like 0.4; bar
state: 32.5; bar
